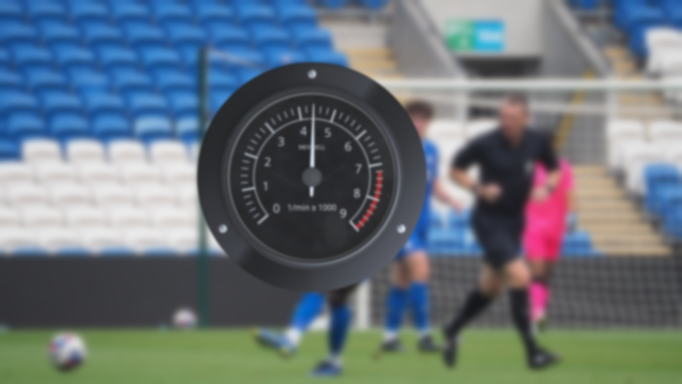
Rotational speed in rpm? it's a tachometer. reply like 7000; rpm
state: 4400; rpm
